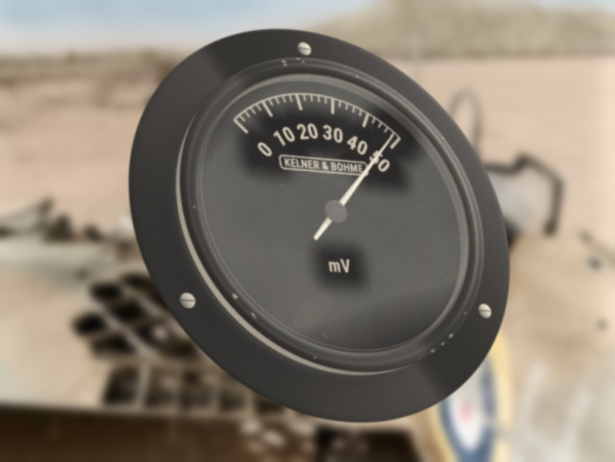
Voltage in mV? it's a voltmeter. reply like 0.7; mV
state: 48; mV
